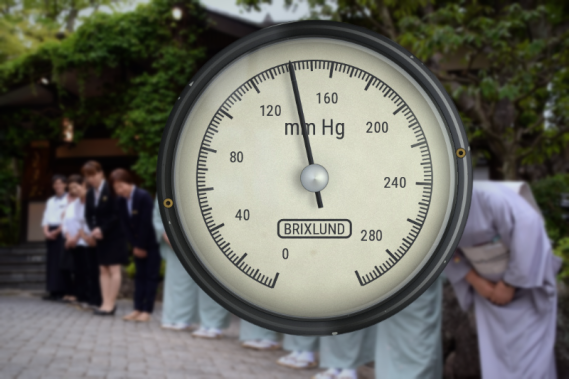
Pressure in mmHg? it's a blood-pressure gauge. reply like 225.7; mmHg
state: 140; mmHg
